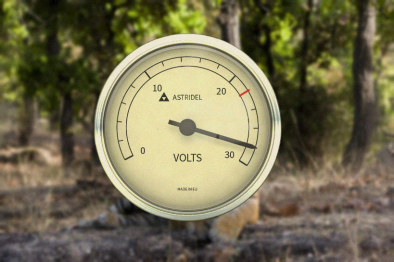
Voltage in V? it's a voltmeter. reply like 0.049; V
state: 28; V
